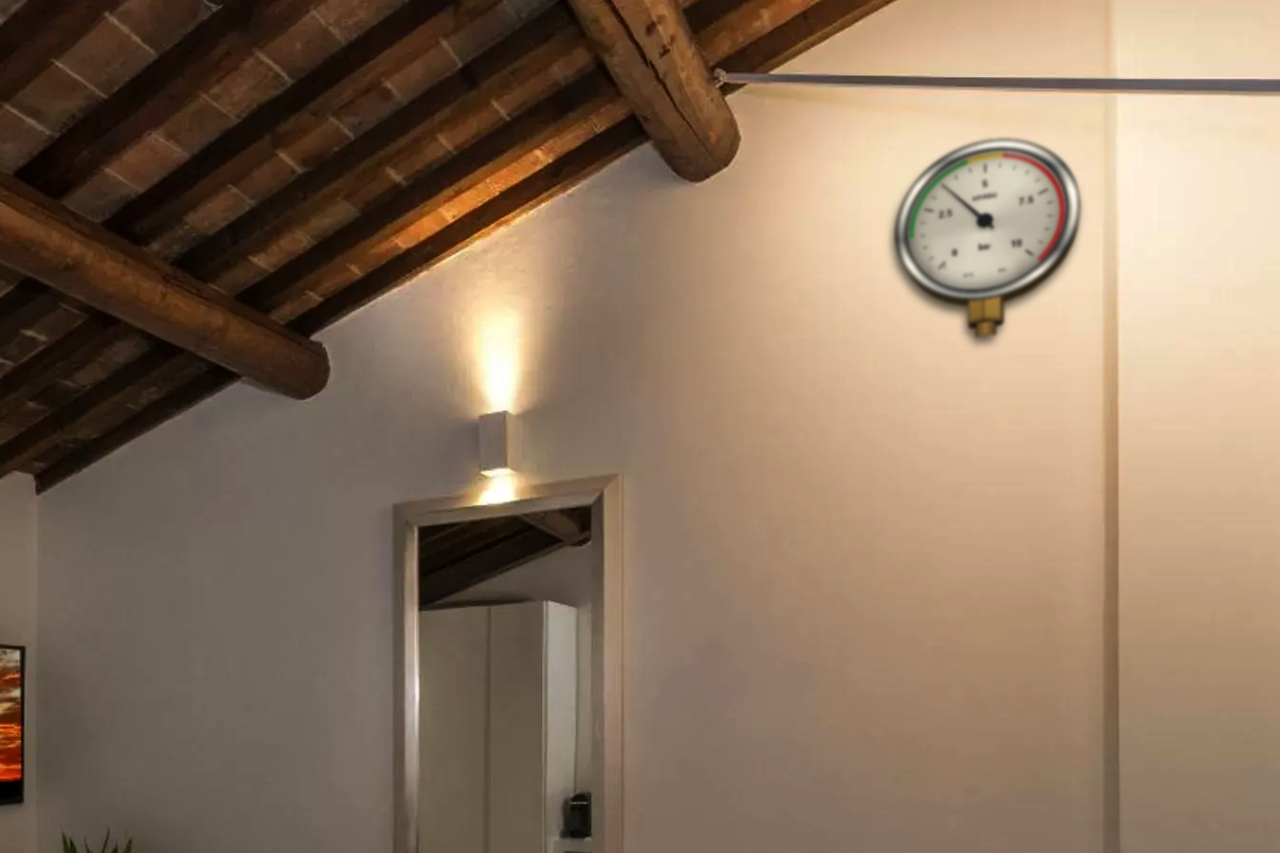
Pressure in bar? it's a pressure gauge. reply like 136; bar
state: 3.5; bar
